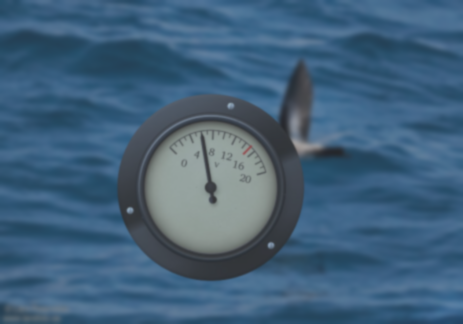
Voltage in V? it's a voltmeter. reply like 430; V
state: 6; V
